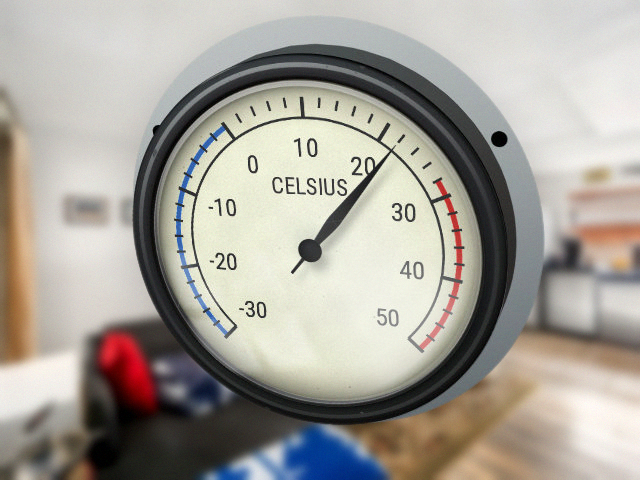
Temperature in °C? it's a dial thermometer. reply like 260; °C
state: 22; °C
